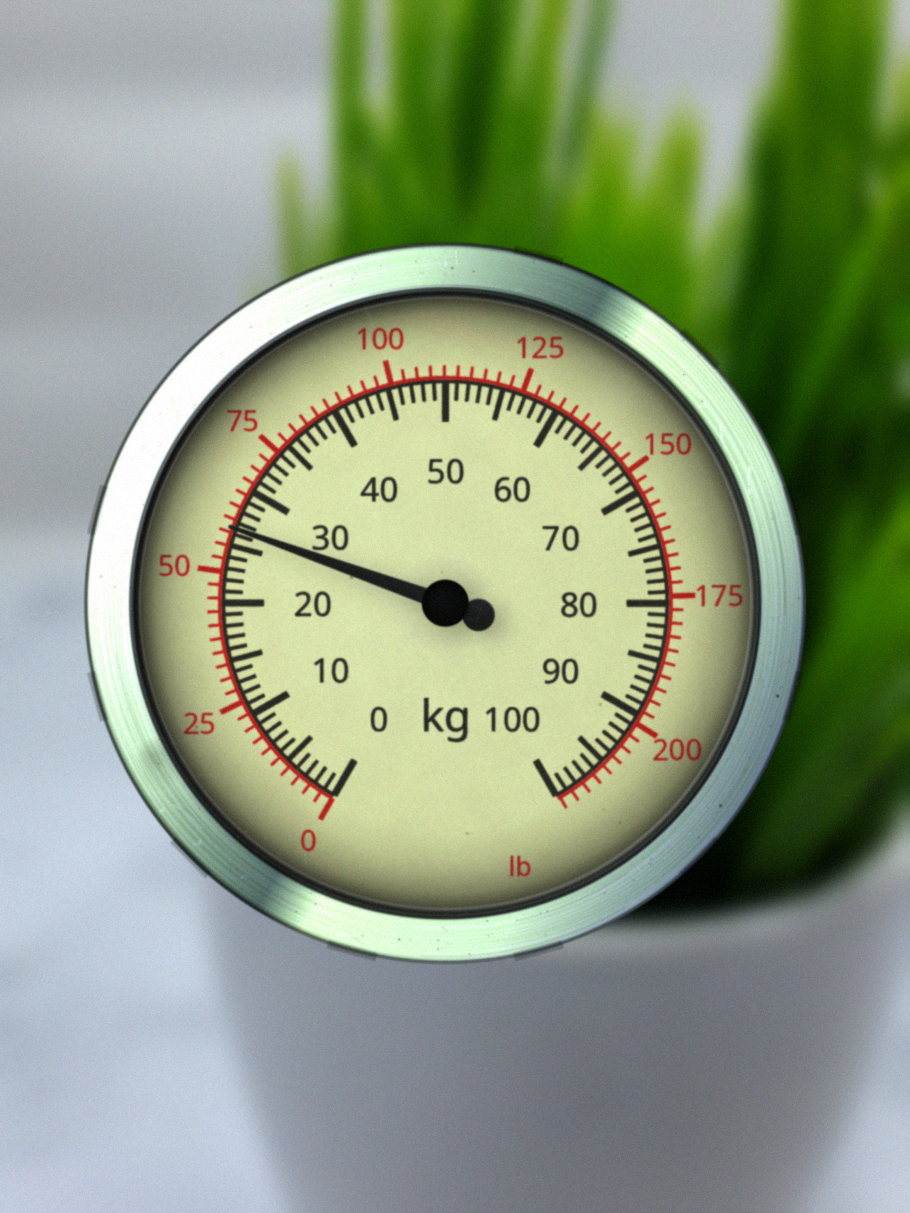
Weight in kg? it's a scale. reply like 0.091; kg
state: 26.5; kg
